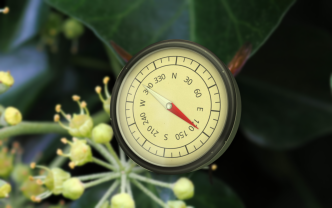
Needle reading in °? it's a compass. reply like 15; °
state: 120; °
